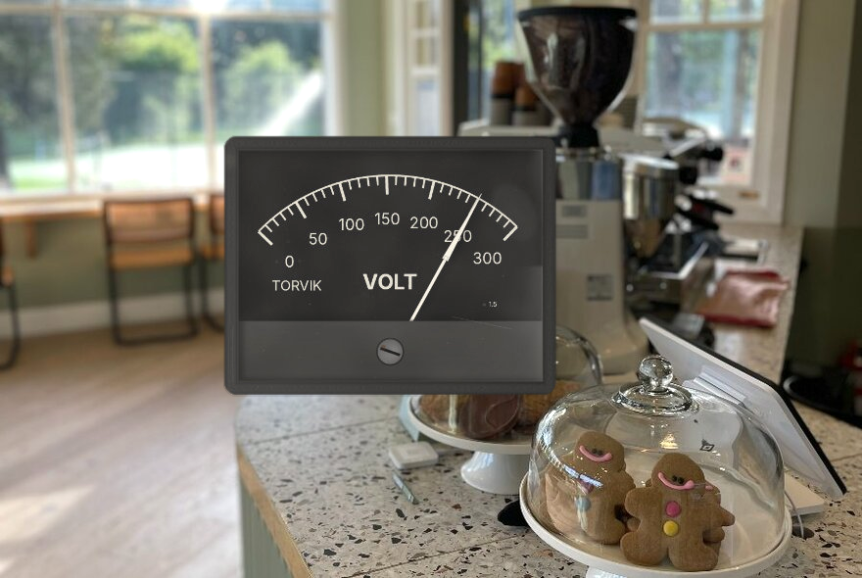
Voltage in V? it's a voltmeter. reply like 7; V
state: 250; V
